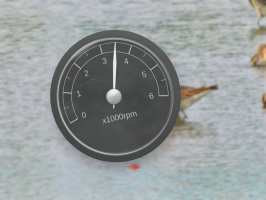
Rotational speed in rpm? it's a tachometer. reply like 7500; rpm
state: 3500; rpm
